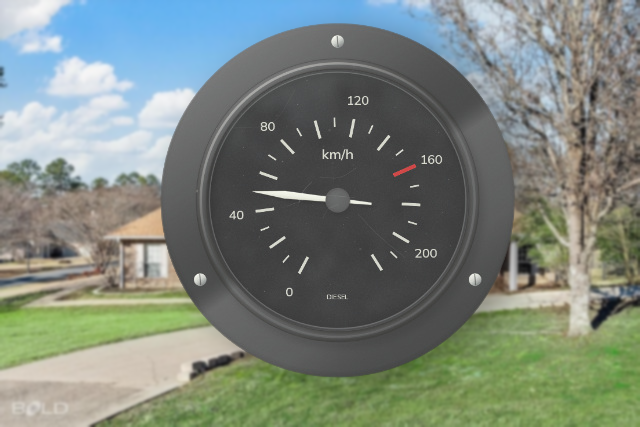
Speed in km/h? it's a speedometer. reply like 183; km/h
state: 50; km/h
